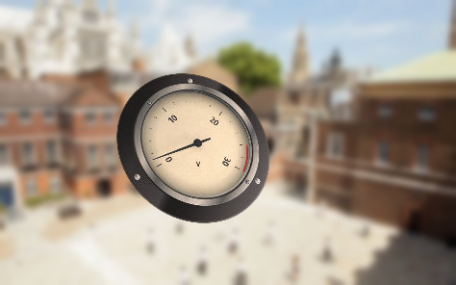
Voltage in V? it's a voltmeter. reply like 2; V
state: 1; V
